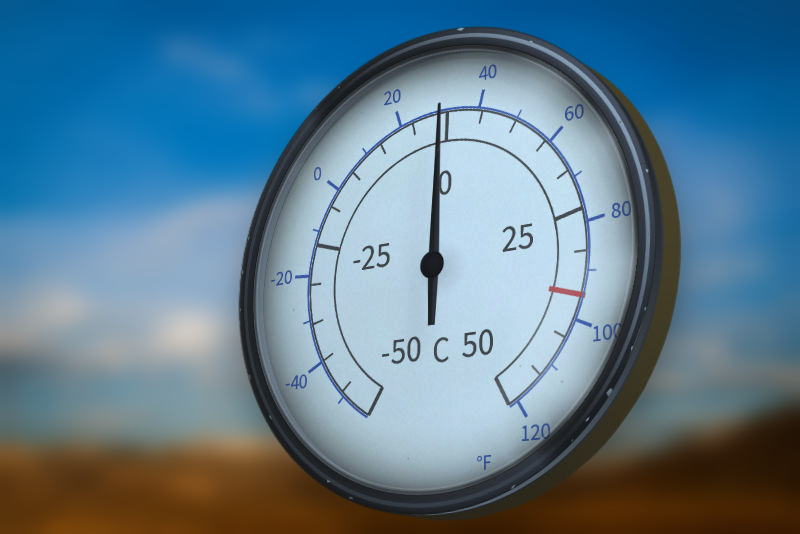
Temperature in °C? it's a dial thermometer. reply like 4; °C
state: 0; °C
